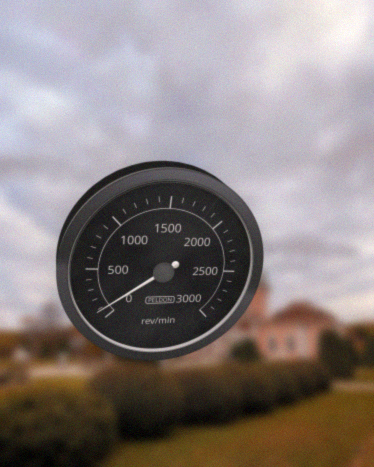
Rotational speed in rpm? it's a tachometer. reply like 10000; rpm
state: 100; rpm
